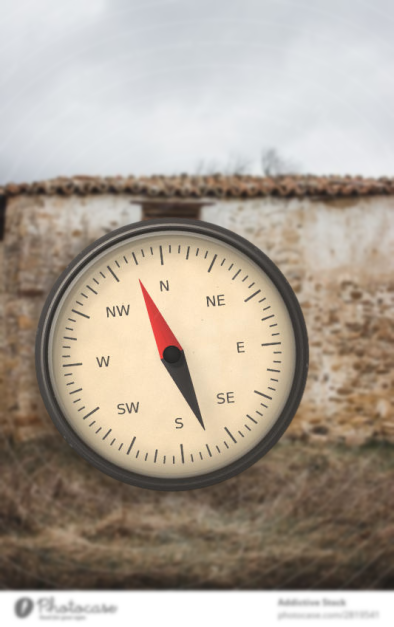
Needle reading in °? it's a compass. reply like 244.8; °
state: 342.5; °
